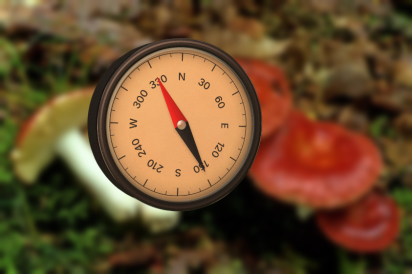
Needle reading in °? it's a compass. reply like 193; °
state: 330; °
